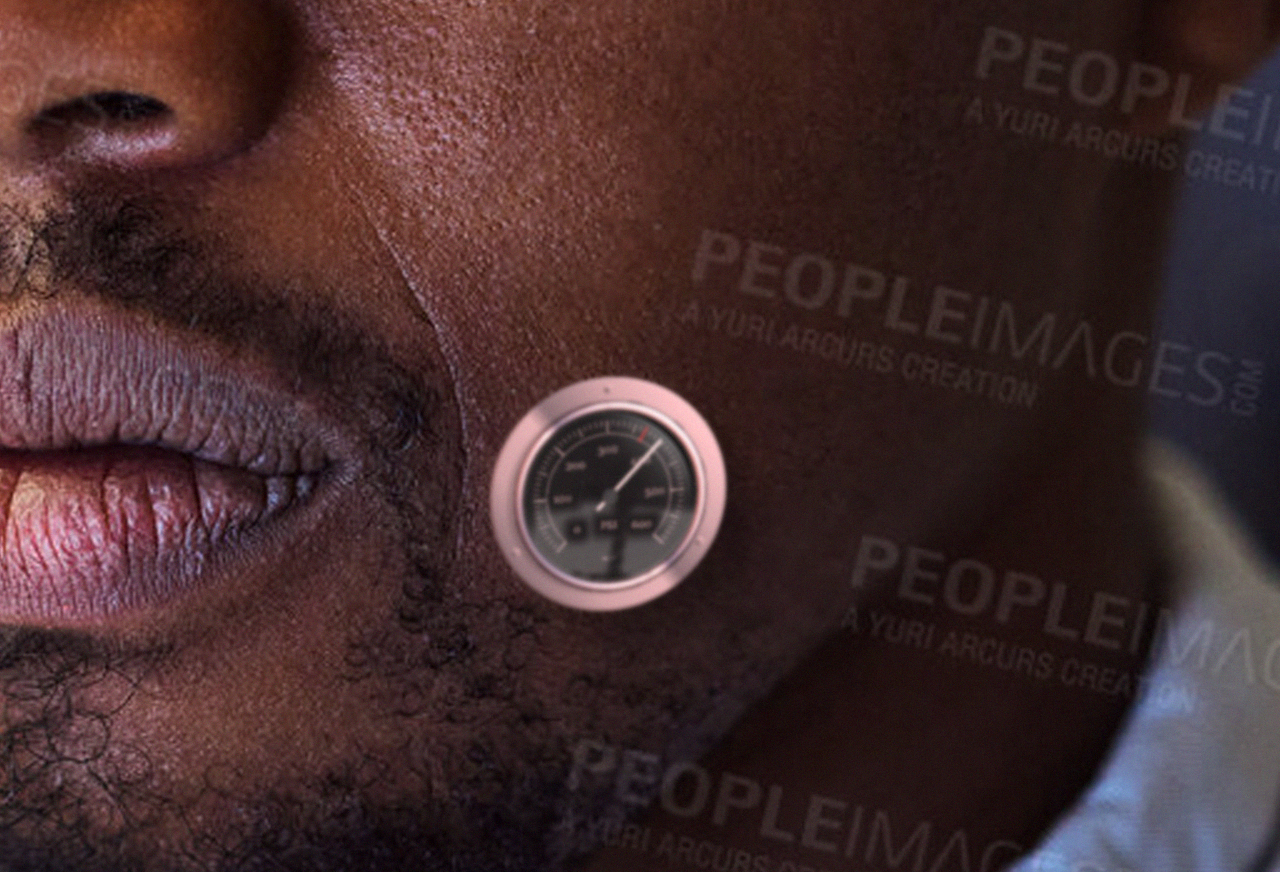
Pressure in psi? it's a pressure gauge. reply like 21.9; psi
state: 400; psi
